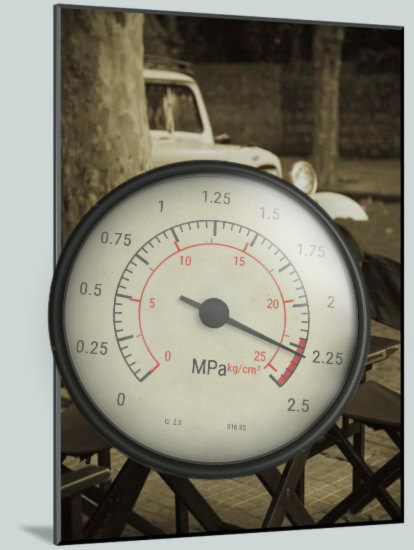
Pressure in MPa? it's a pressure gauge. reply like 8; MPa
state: 2.3; MPa
